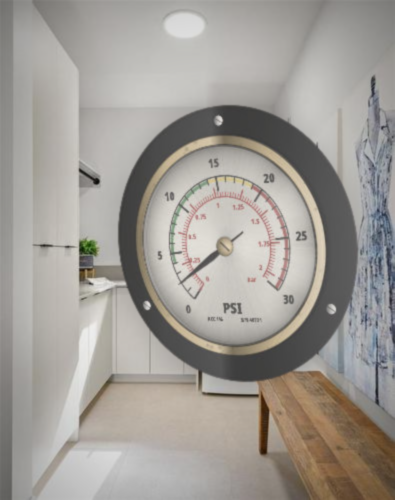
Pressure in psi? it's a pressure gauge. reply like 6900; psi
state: 2; psi
